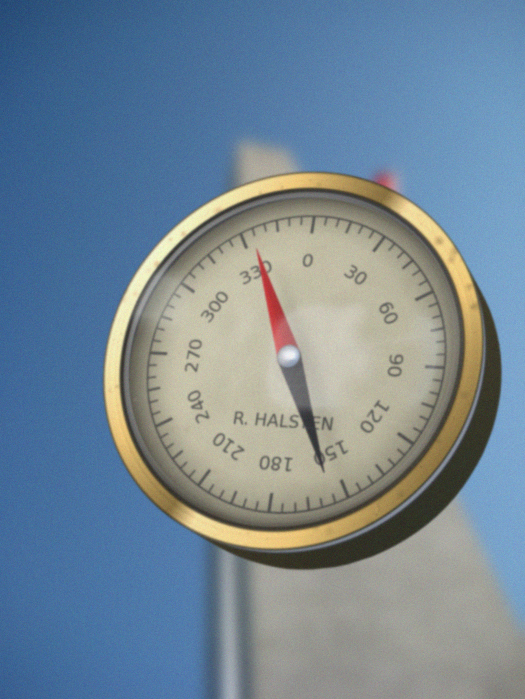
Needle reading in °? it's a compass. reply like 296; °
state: 335; °
